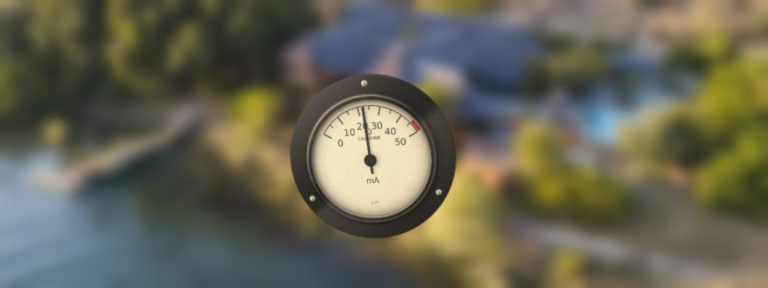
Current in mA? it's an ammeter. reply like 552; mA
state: 22.5; mA
